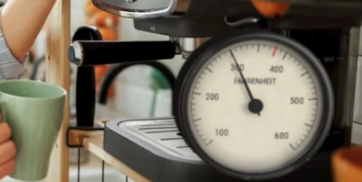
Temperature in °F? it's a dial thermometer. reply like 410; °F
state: 300; °F
